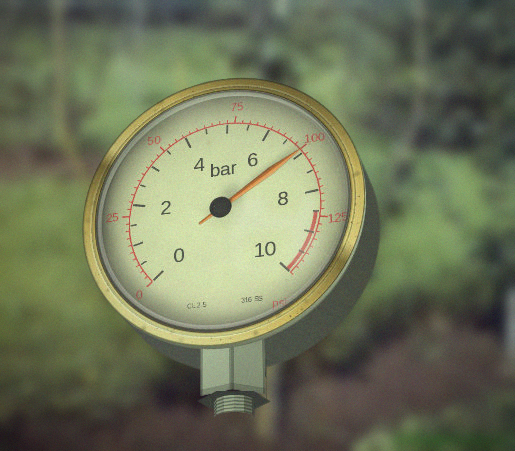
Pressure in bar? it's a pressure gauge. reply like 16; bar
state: 7; bar
